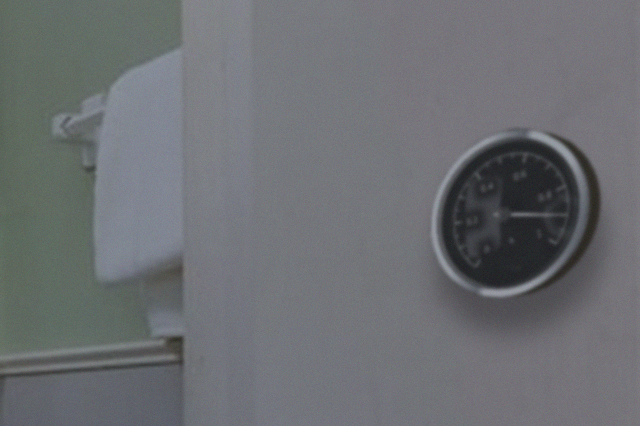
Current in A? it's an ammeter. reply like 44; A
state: 0.9; A
